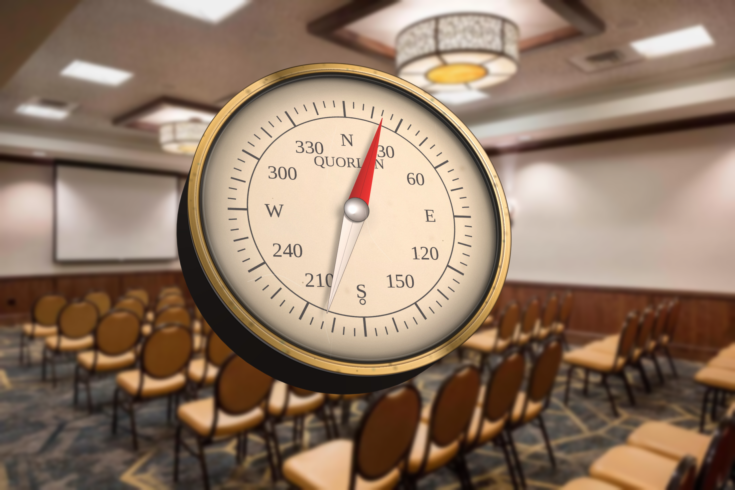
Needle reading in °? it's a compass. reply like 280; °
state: 20; °
